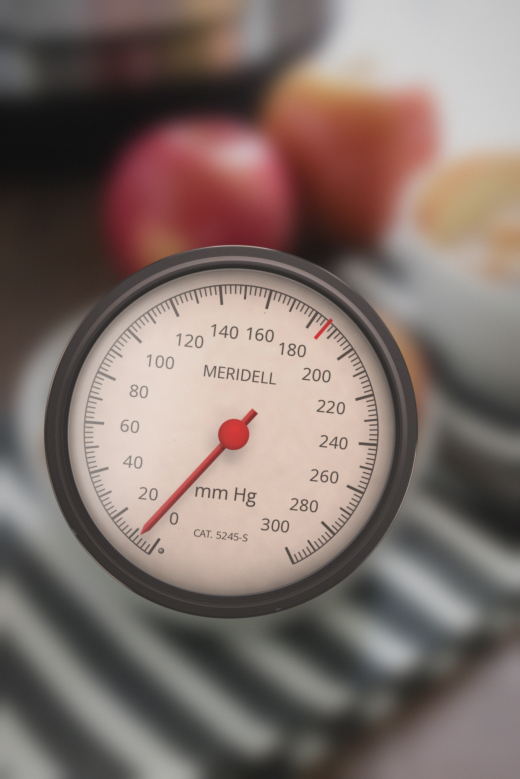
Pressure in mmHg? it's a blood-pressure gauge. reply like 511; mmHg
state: 8; mmHg
